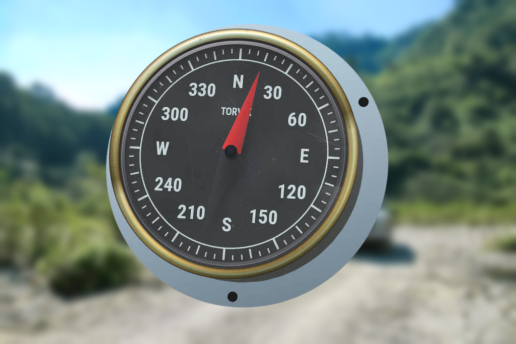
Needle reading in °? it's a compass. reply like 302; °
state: 15; °
